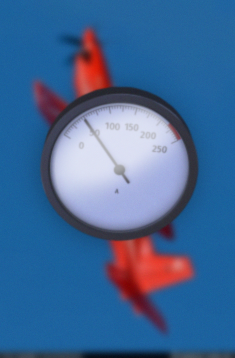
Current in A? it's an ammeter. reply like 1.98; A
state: 50; A
